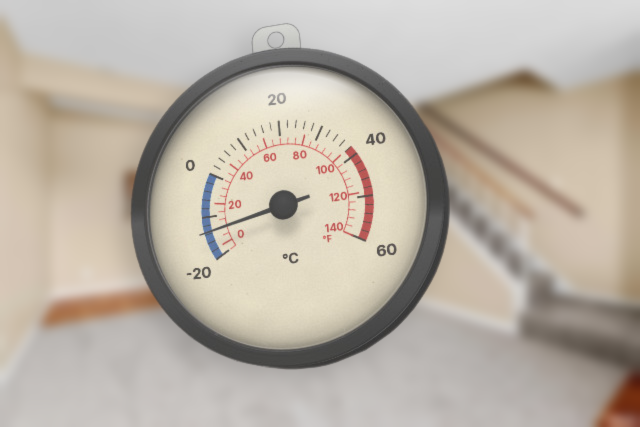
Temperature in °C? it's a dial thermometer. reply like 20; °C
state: -14; °C
